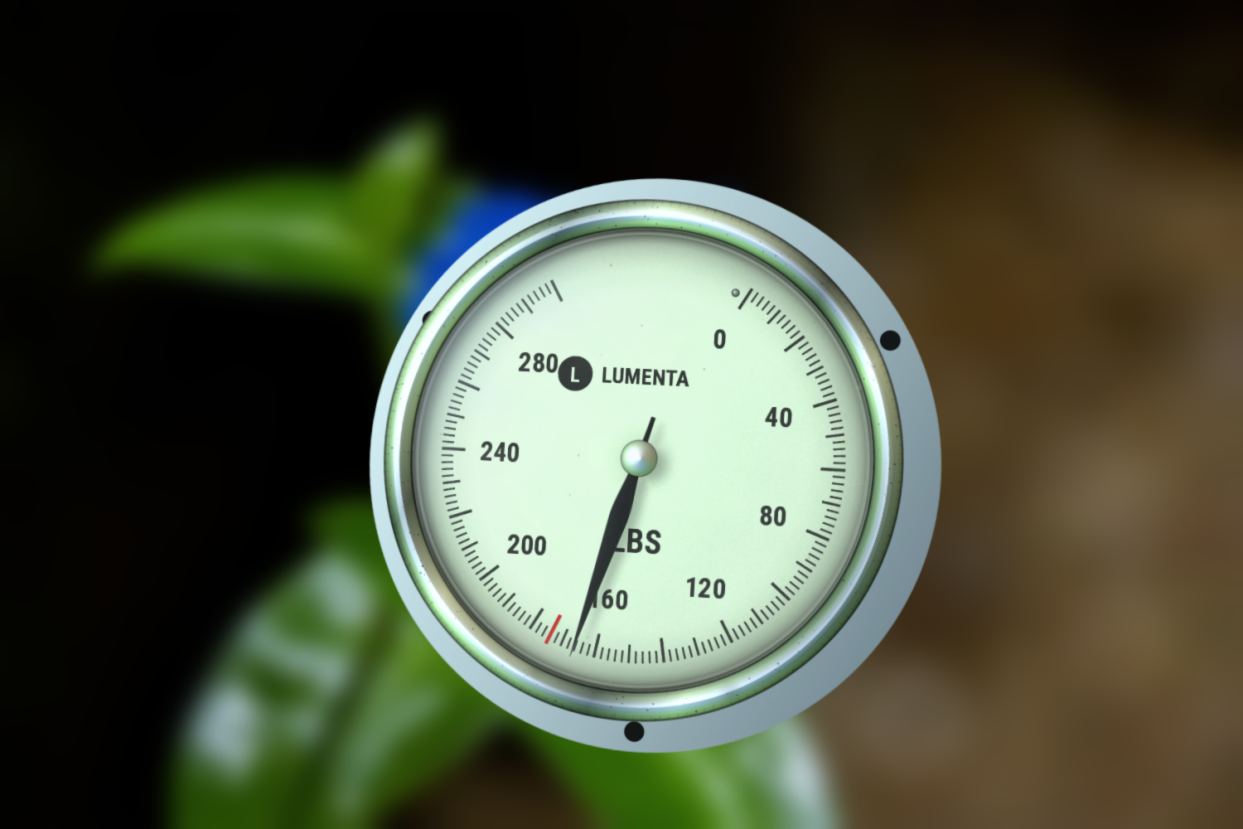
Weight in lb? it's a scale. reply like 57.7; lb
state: 166; lb
